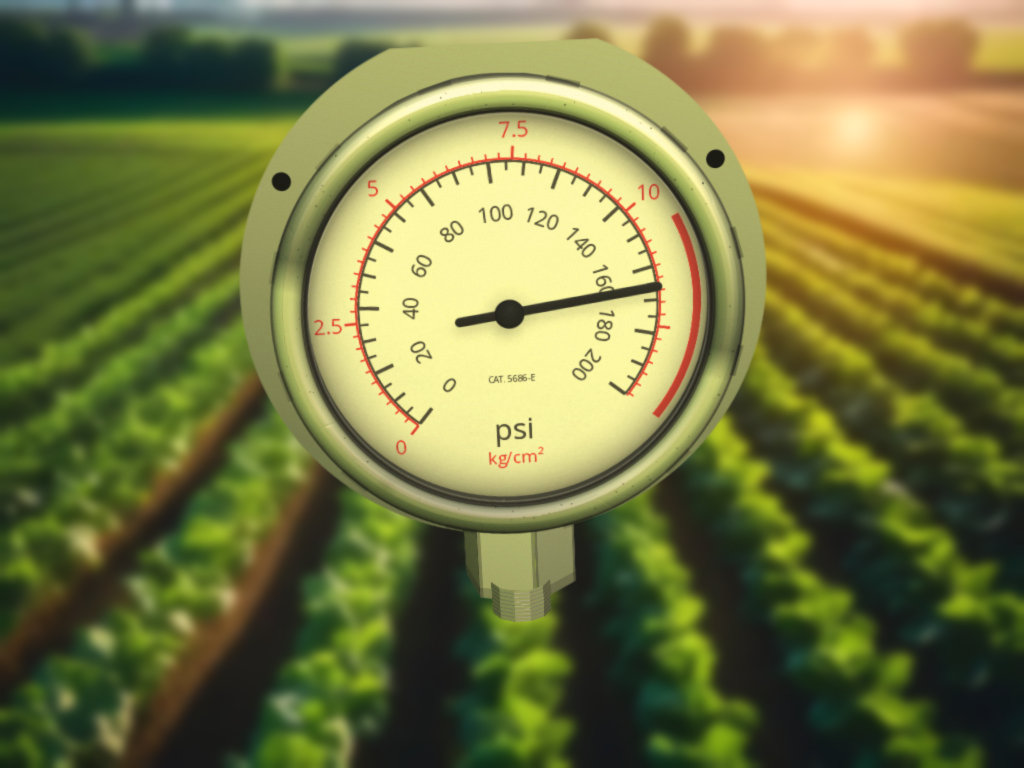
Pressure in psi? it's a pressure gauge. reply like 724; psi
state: 165; psi
